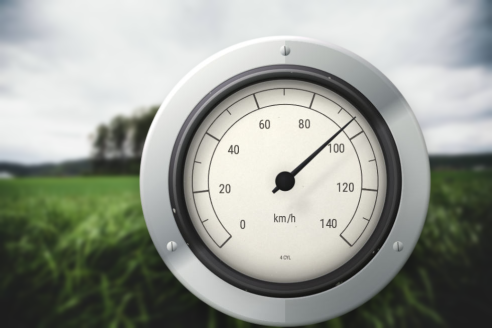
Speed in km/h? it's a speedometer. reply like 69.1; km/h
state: 95; km/h
